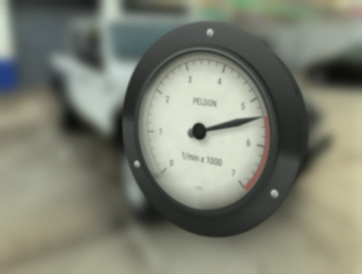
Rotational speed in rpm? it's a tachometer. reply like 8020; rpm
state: 5400; rpm
